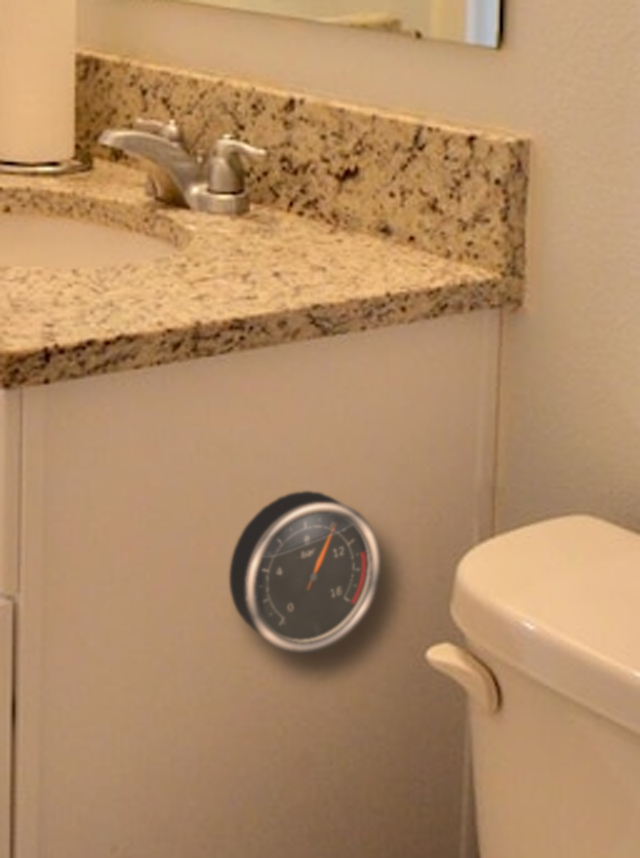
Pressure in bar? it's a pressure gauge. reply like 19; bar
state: 10; bar
